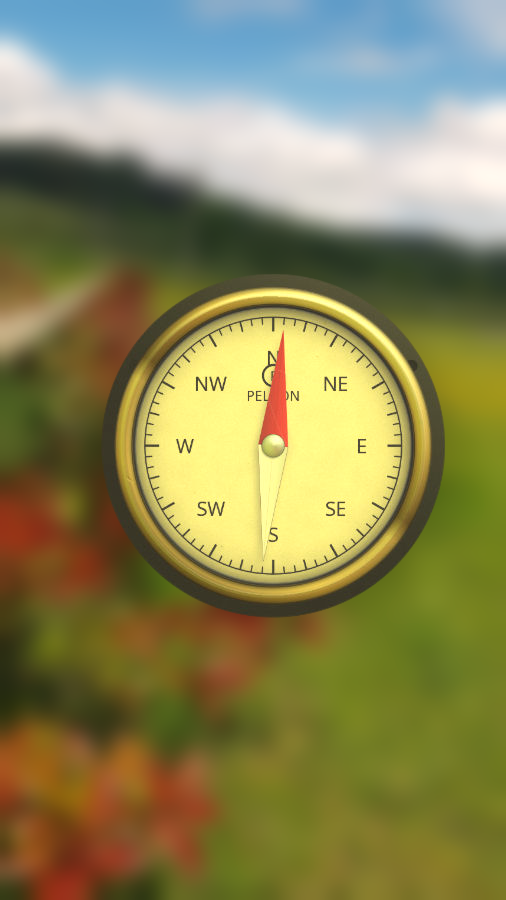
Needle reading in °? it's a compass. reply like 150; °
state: 5; °
